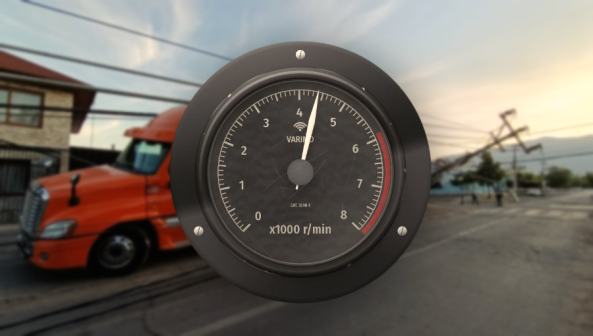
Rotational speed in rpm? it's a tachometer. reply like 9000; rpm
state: 4400; rpm
